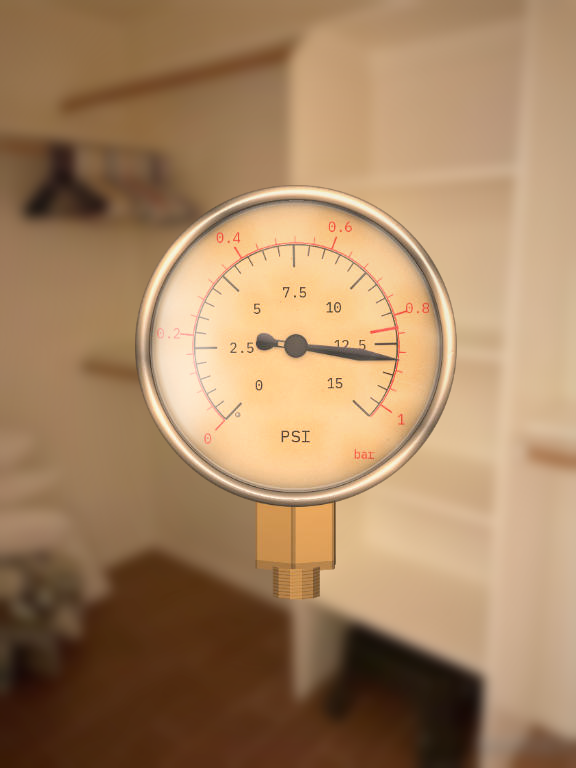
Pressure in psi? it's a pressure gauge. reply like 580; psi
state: 13; psi
